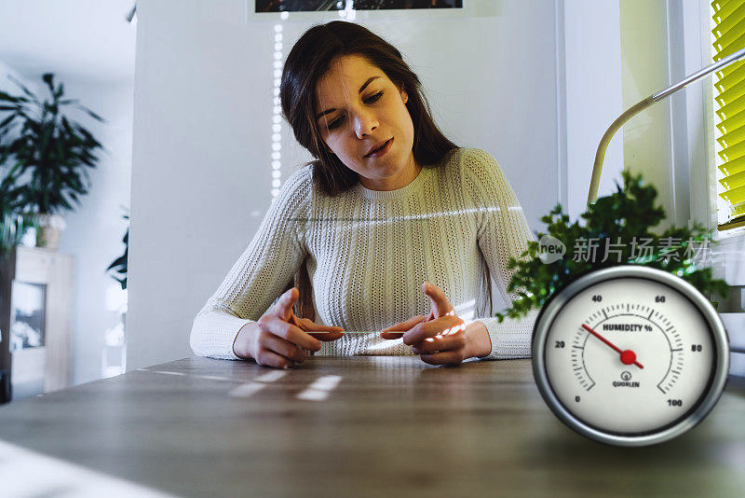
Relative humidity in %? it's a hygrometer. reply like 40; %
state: 30; %
